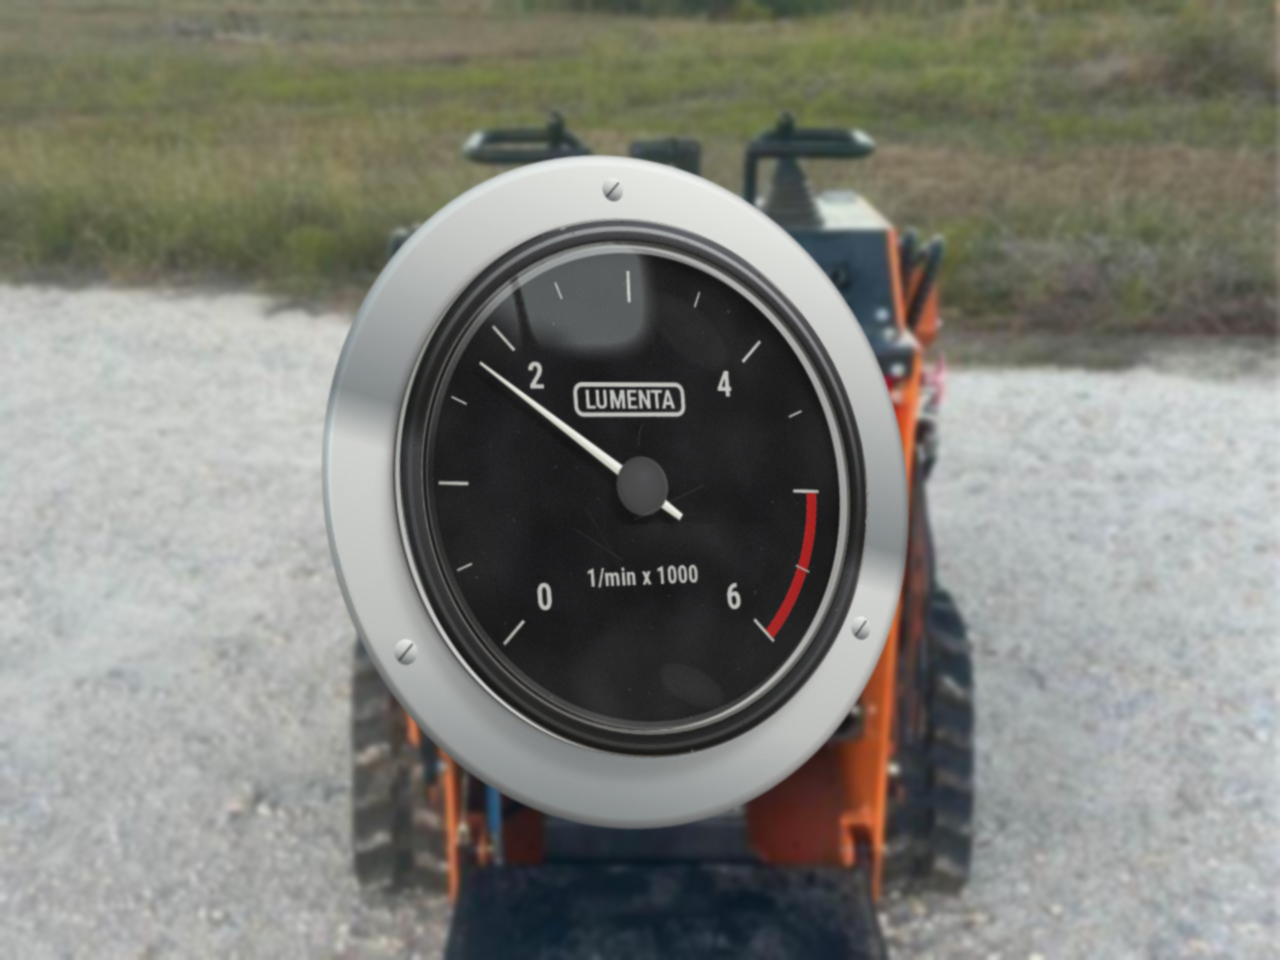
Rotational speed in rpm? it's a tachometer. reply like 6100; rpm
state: 1750; rpm
